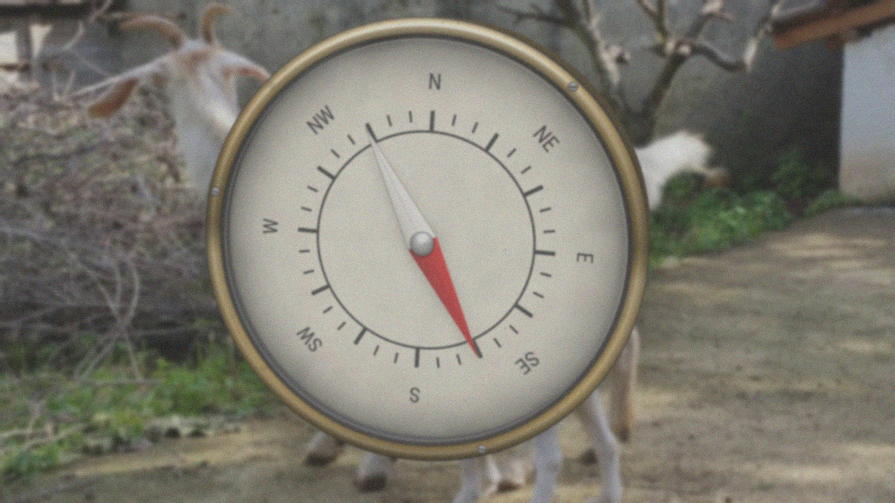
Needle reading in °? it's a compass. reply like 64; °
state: 150; °
